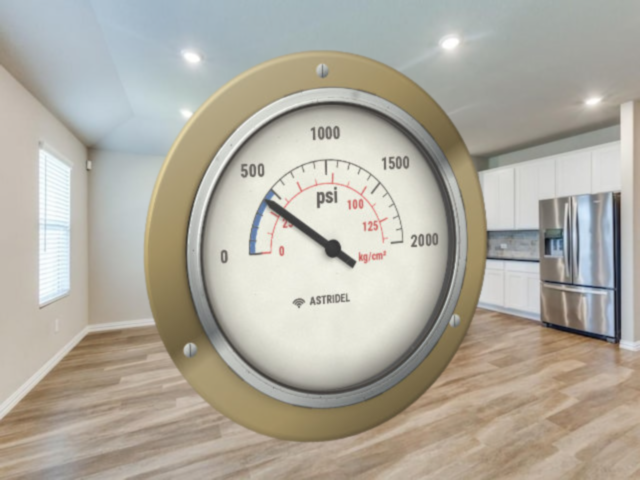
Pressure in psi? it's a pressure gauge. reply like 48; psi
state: 400; psi
